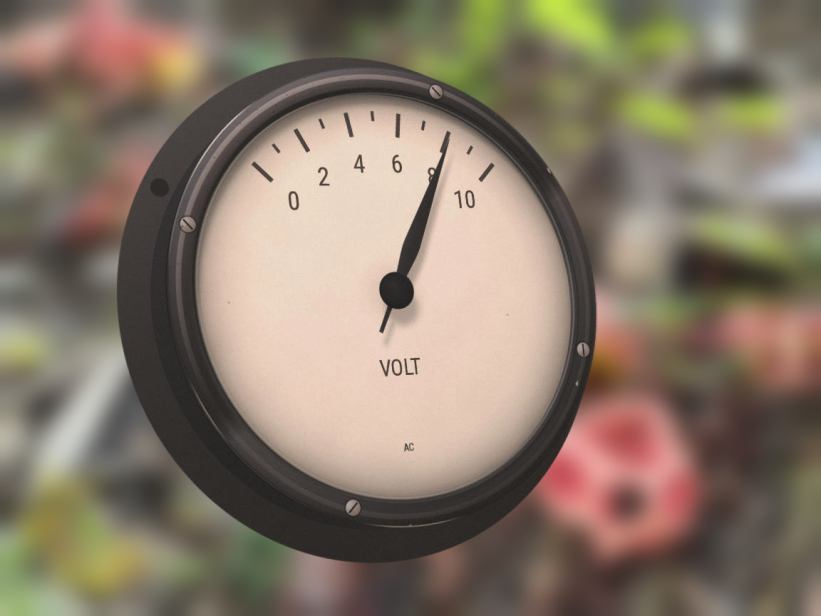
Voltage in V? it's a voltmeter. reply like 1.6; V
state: 8; V
